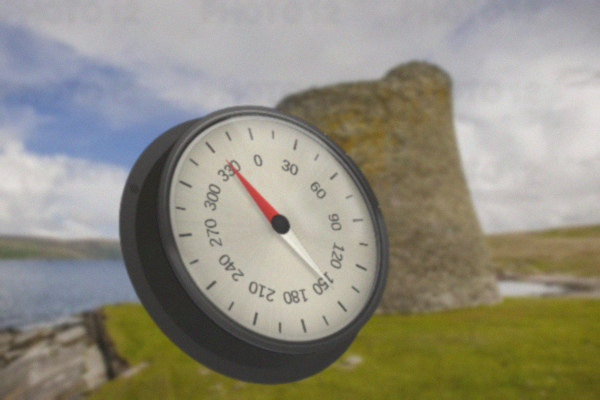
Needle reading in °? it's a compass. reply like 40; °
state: 330; °
